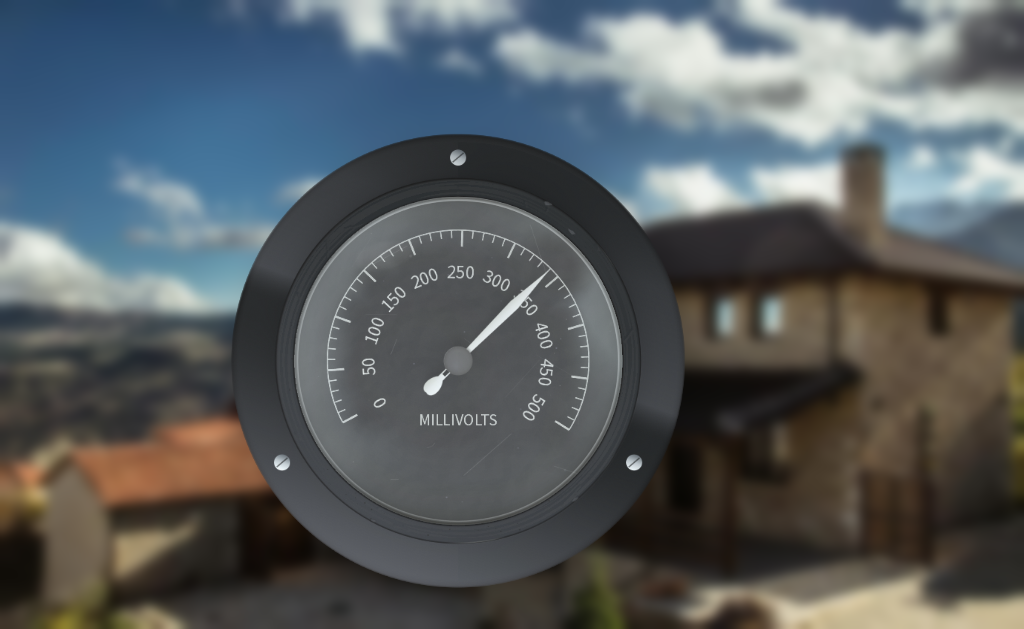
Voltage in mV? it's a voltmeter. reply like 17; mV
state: 340; mV
